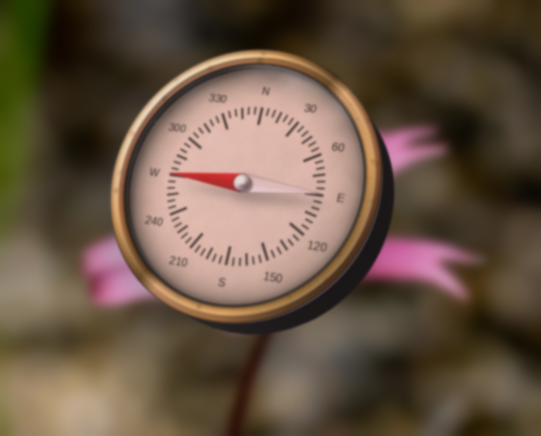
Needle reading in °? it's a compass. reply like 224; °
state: 270; °
